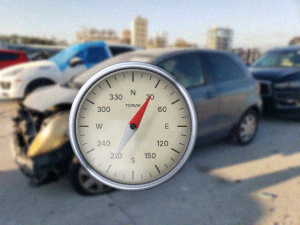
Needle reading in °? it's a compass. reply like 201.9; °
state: 30; °
